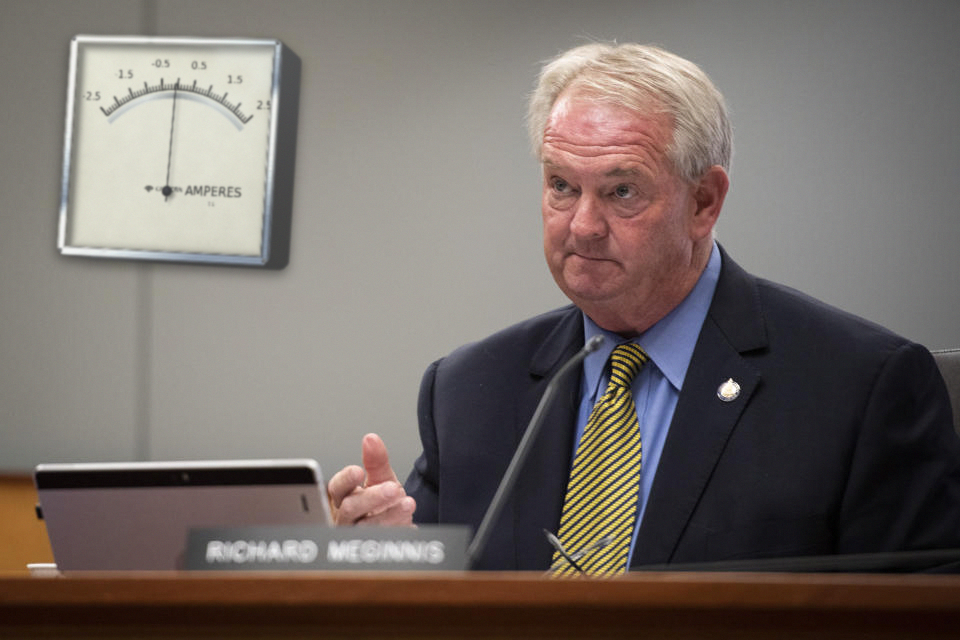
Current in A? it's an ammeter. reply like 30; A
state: 0; A
